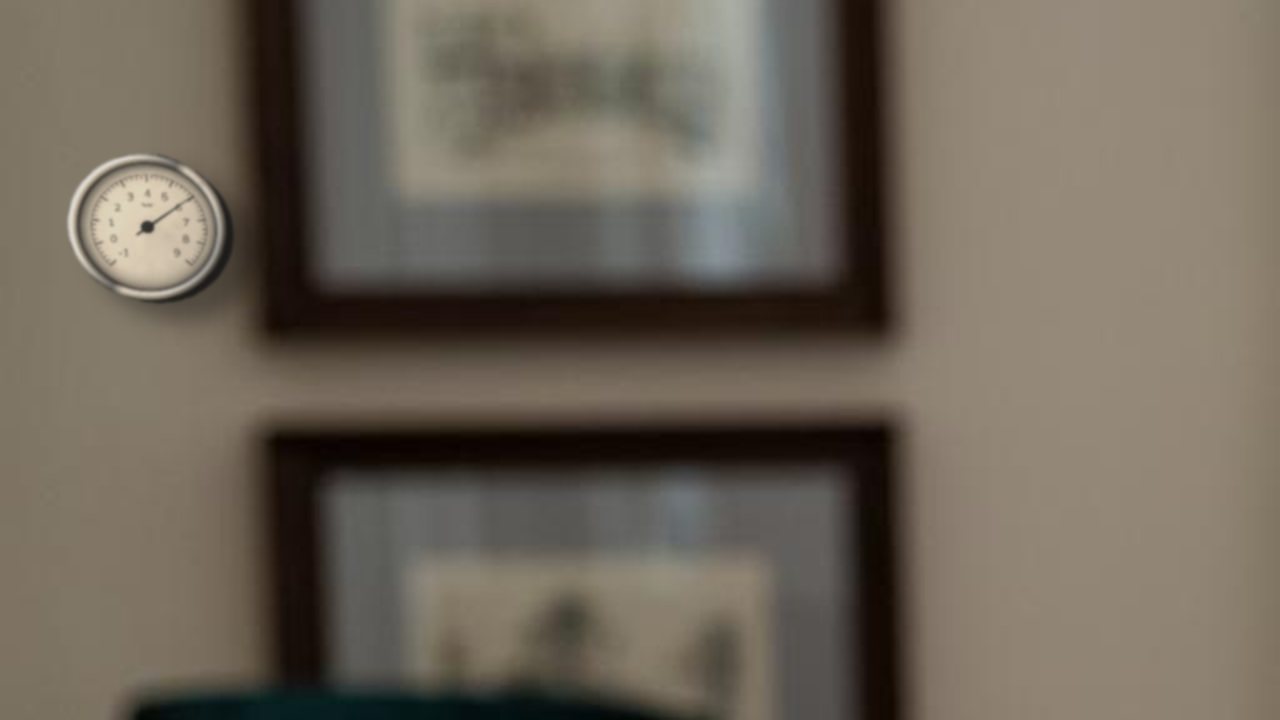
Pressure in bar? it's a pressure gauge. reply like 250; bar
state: 6; bar
